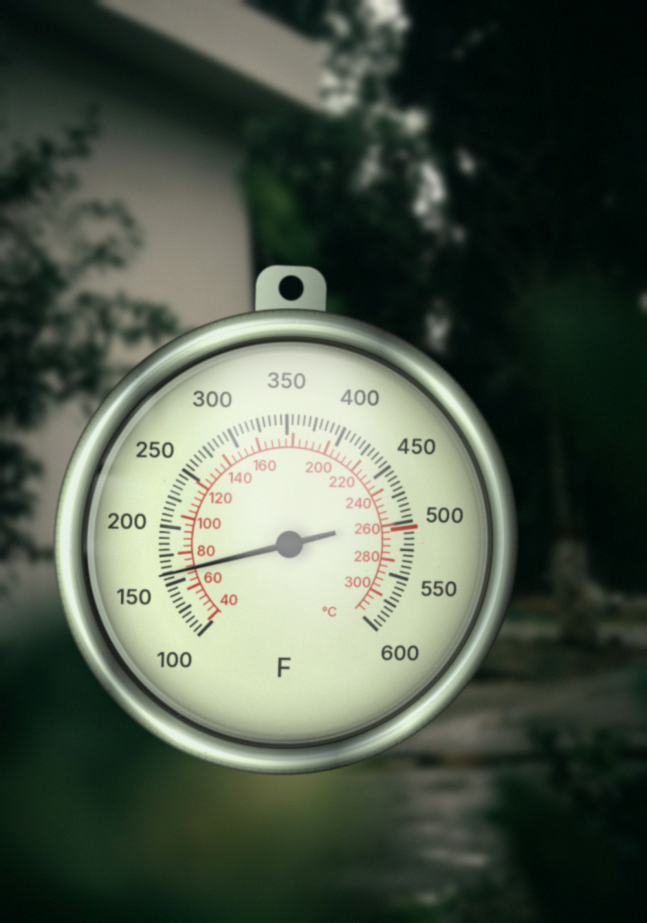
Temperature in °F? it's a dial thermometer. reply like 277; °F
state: 160; °F
